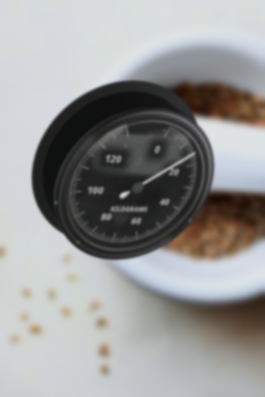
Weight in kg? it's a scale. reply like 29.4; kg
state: 15; kg
